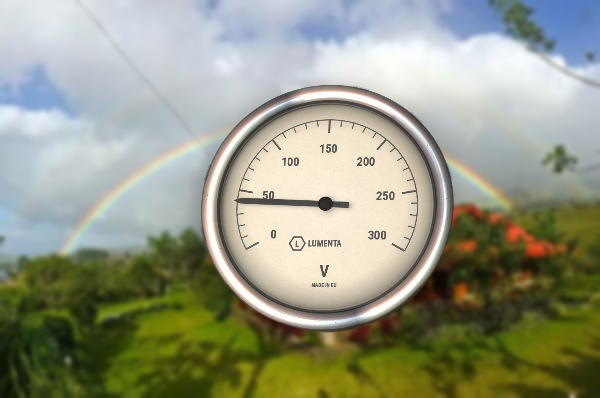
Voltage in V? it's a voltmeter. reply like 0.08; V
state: 40; V
